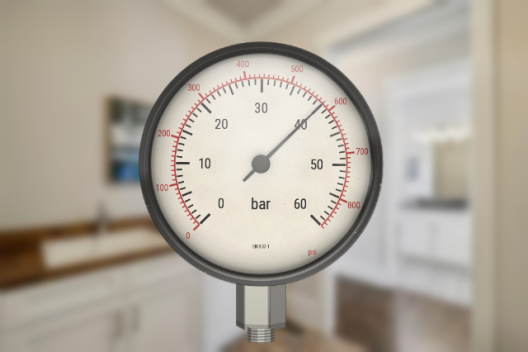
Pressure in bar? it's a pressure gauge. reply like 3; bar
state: 40; bar
